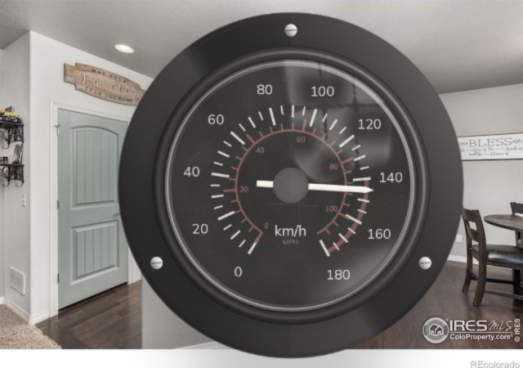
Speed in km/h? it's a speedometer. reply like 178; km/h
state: 145; km/h
